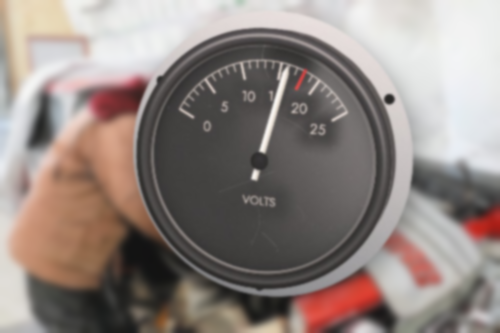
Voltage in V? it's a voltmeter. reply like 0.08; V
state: 16; V
